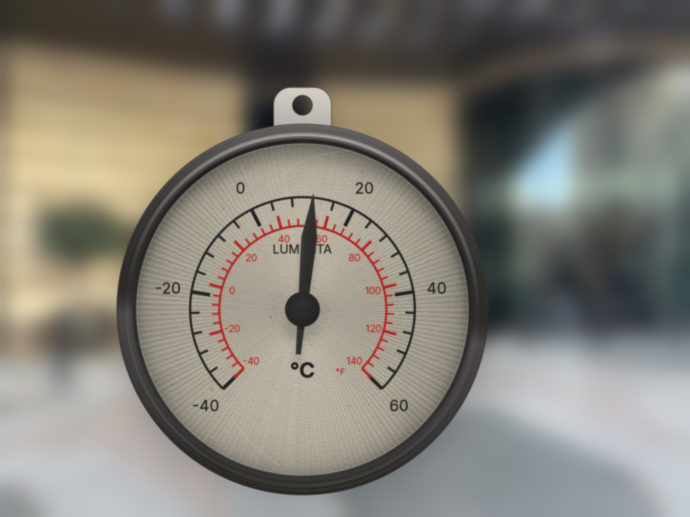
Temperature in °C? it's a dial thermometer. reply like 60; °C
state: 12; °C
